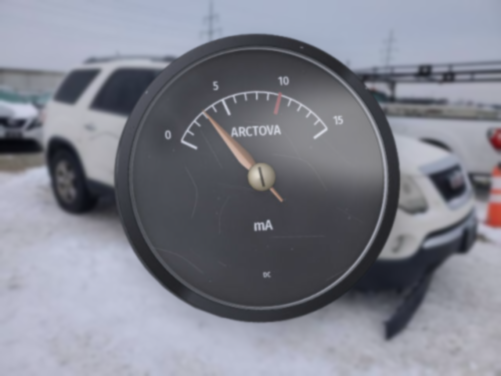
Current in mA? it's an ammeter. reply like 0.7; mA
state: 3; mA
